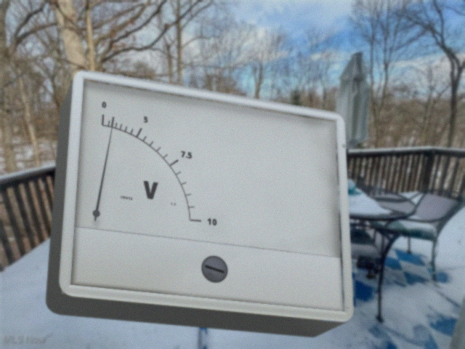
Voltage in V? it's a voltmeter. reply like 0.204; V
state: 2.5; V
